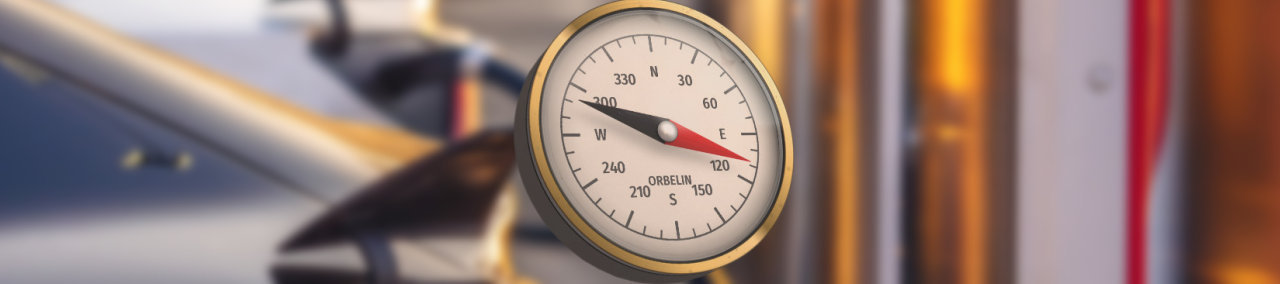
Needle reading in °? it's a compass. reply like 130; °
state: 110; °
